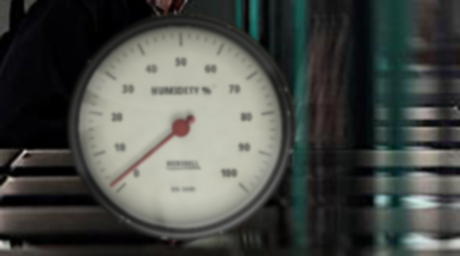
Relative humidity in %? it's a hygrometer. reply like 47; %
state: 2; %
